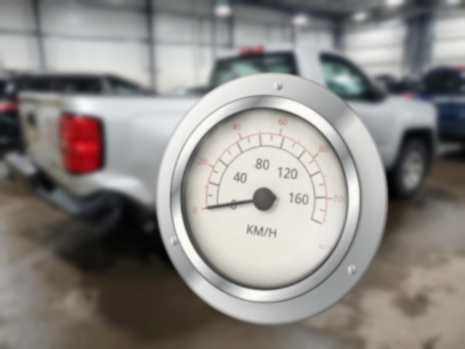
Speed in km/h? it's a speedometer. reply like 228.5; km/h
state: 0; km/h
